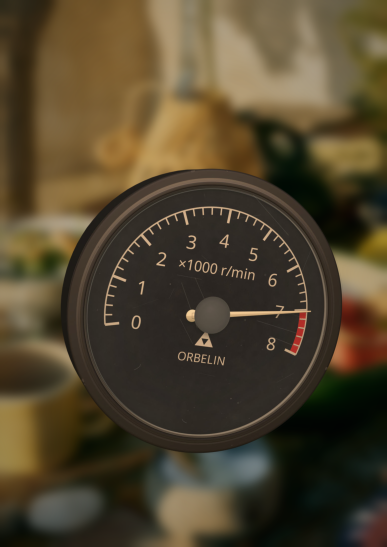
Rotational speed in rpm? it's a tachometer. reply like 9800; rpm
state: 7000; rpm
